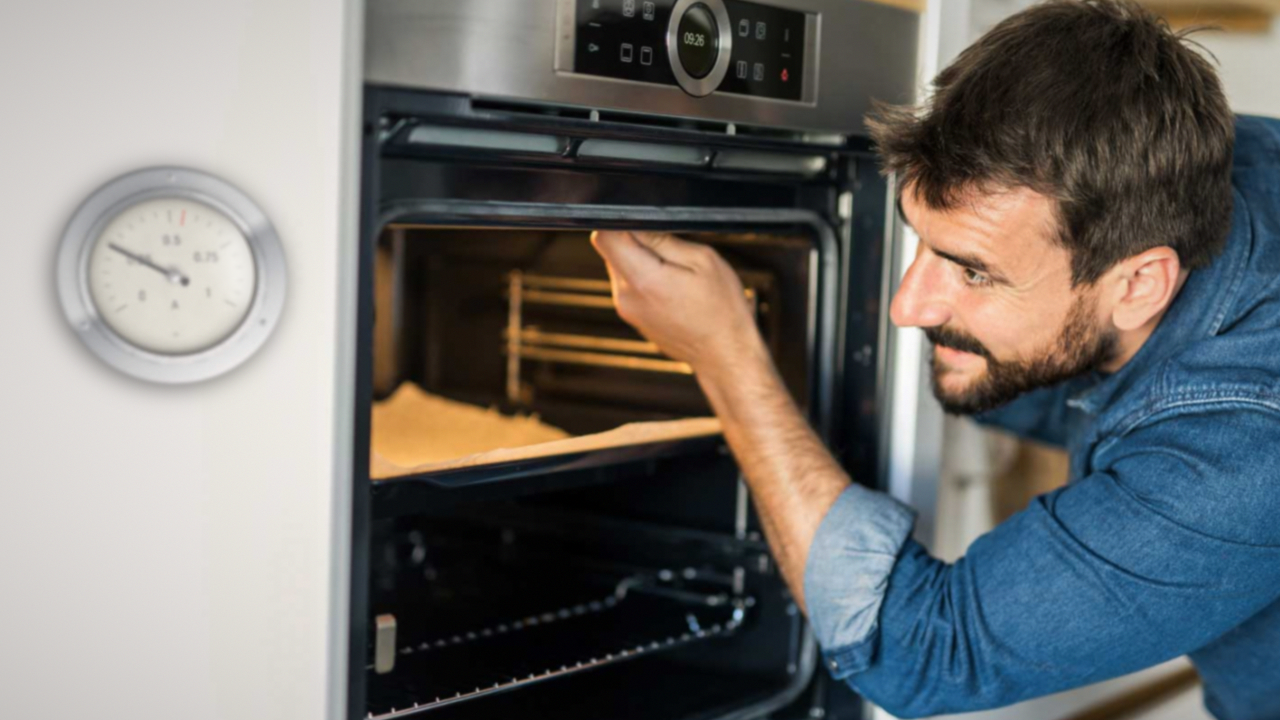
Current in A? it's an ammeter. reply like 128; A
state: 0.25; A
